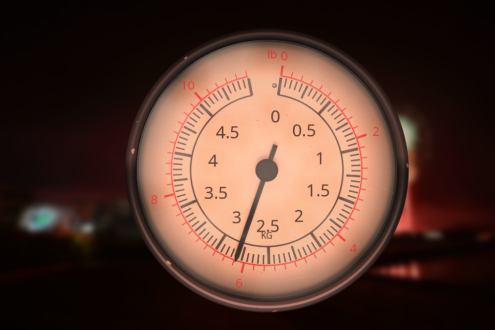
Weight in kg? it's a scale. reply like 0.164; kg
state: 2.8; kg
